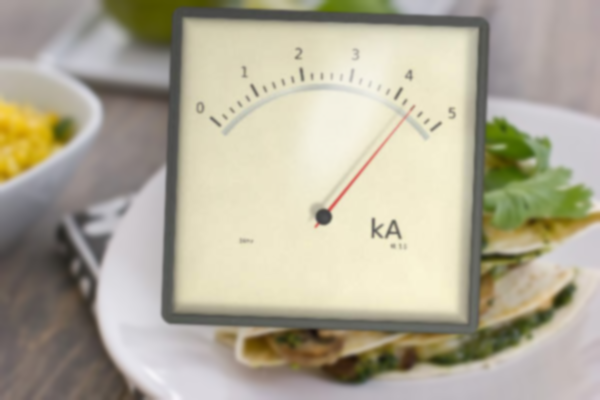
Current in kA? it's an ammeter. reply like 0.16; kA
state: 4.4; kA
